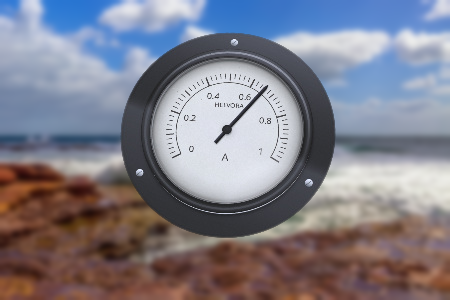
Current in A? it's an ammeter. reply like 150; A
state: 0.66; A
